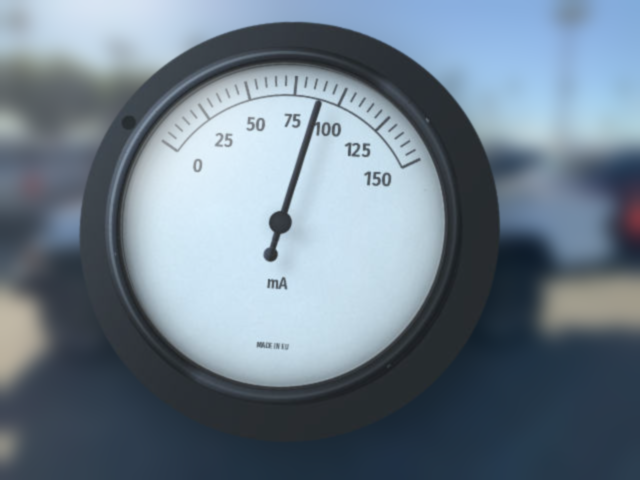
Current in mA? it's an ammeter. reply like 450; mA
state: 90; mA
